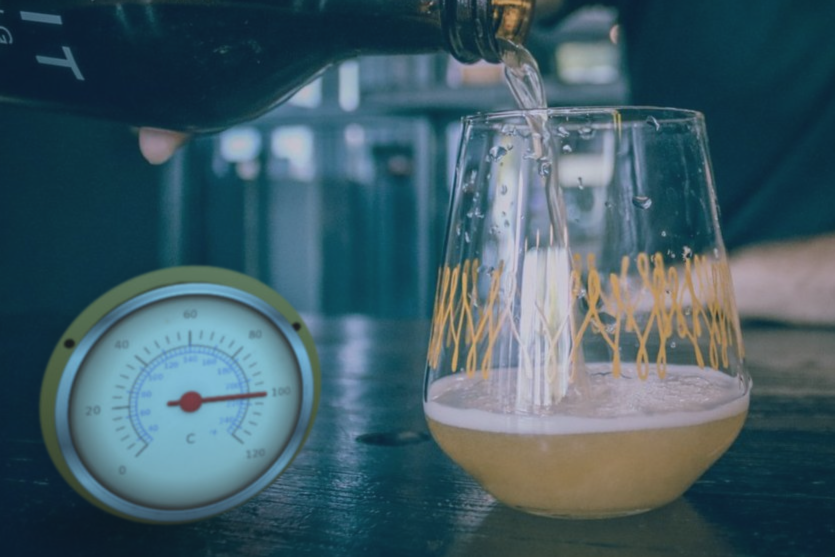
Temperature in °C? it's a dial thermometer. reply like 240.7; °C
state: 100; °C
